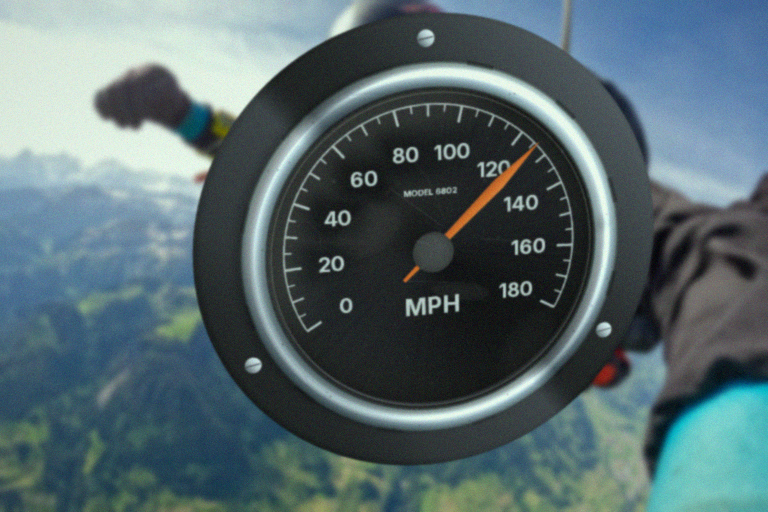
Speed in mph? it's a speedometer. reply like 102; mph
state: 125; mph
